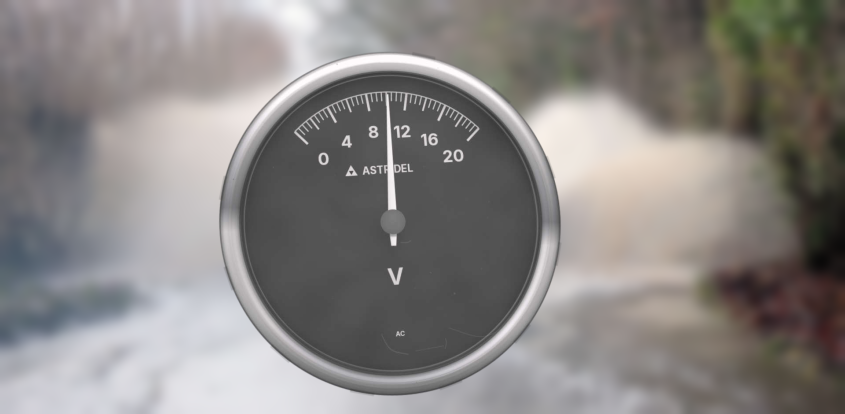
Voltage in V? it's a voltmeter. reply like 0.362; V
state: 10; V
